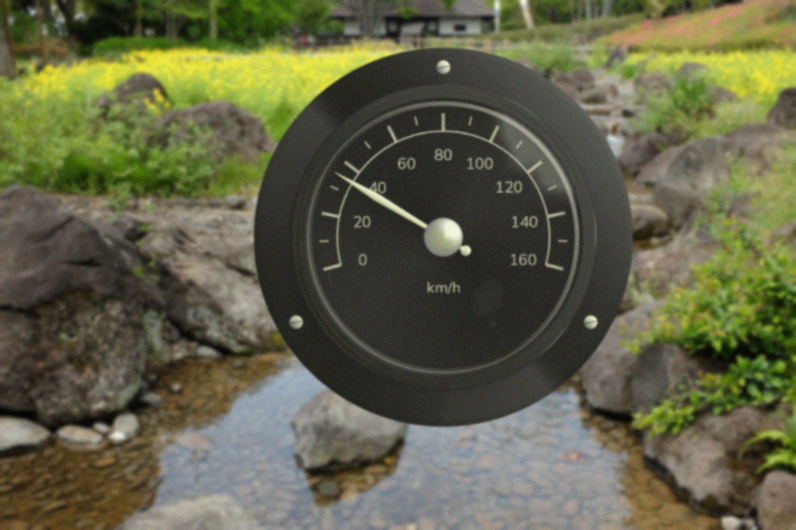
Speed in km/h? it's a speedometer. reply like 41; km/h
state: 35; km/h
